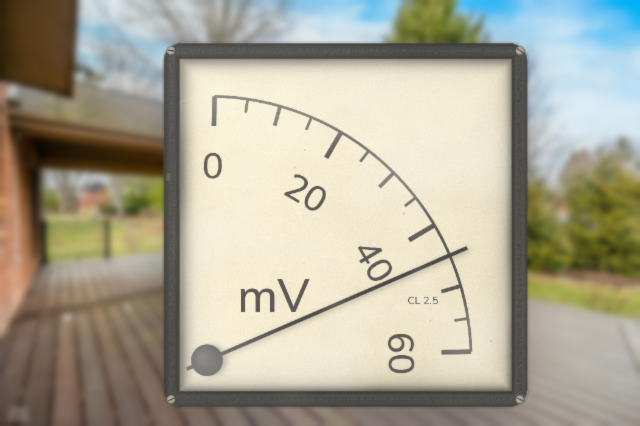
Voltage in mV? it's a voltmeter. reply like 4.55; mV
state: 45; mV
